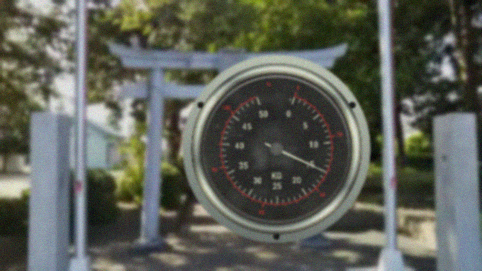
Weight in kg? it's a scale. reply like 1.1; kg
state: 15; kg
